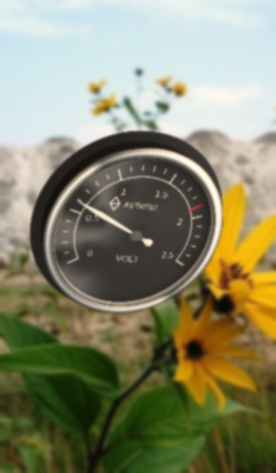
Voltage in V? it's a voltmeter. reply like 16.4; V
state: 0.6; V
